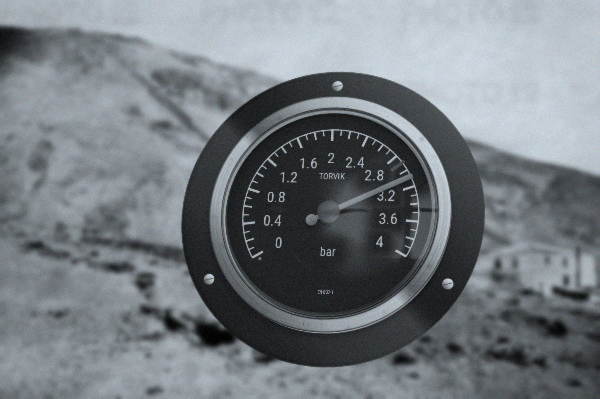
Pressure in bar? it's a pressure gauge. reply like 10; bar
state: 3.1; bar
